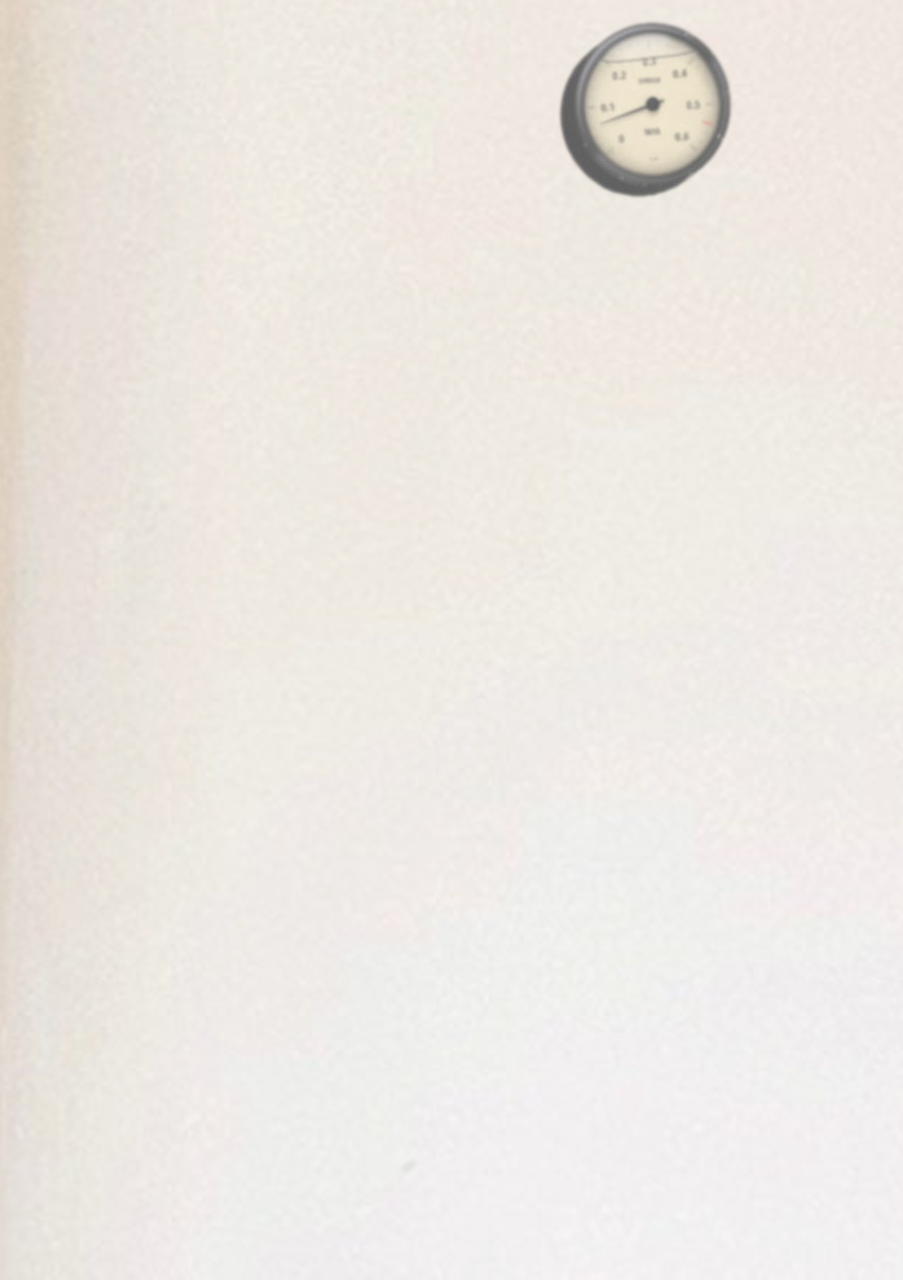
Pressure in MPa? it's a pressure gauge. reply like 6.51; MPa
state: 0.06; MPa
